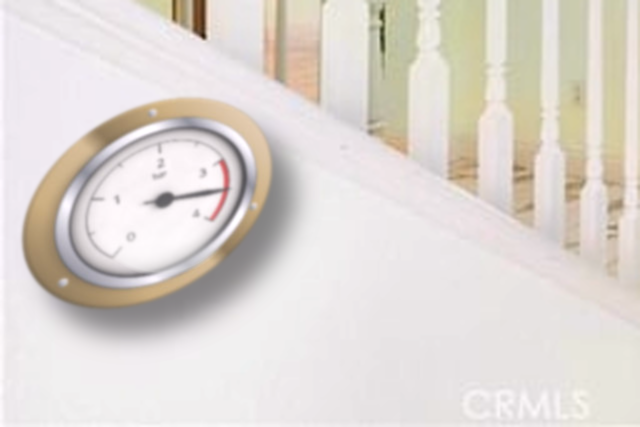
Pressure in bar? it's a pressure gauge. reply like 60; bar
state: 3.5; bar
